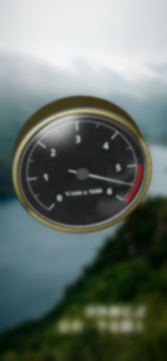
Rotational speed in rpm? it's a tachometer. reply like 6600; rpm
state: 5500; rpm
